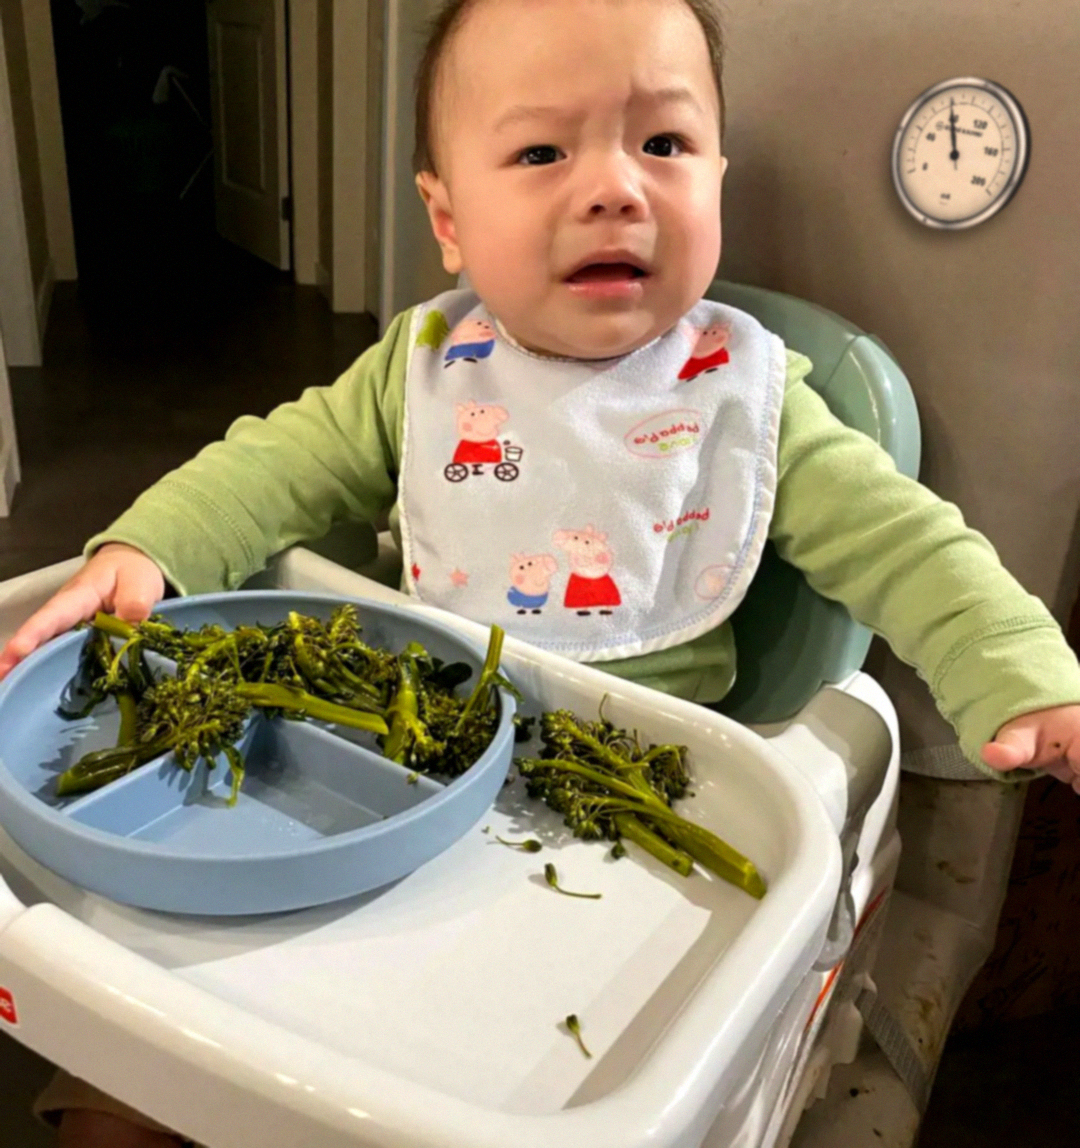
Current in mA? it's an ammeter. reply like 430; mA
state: 80; mA
